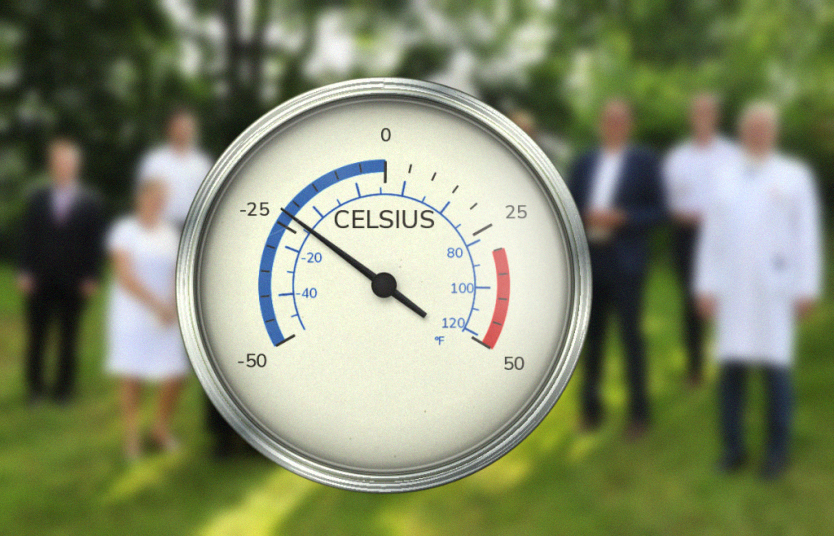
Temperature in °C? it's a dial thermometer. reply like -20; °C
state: -22.5; °C
